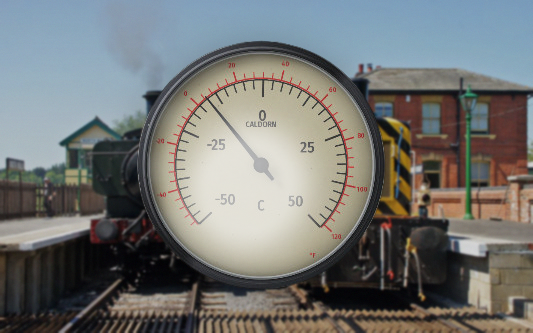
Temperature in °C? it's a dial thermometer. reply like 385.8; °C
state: -15; °C
